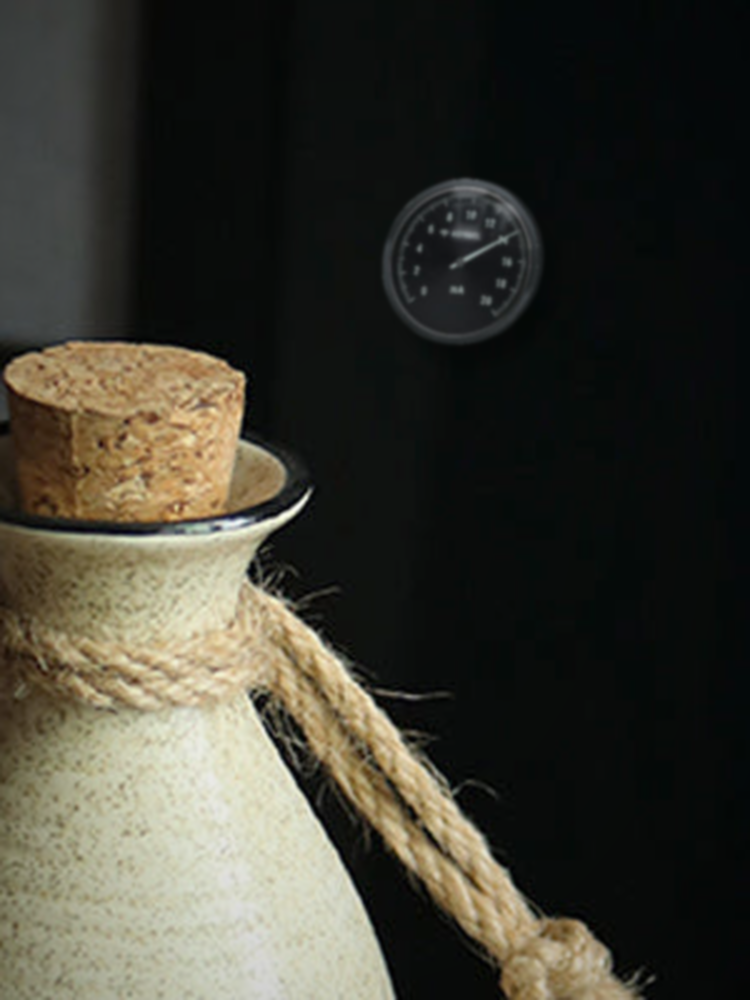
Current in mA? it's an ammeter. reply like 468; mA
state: 14; mA
